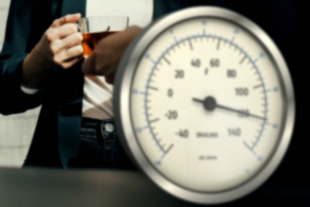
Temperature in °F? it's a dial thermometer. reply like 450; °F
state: 120; °F
